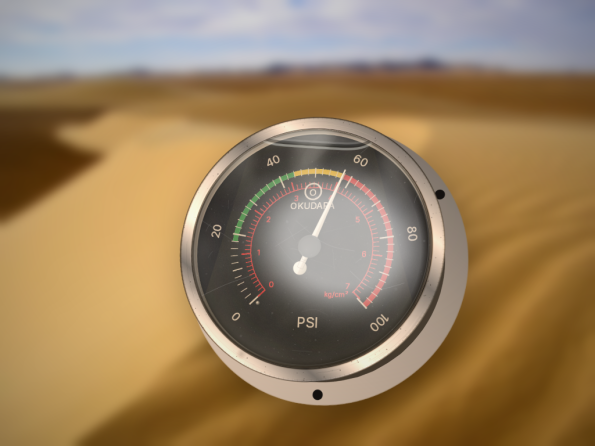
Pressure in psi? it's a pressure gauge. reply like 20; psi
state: 58; psi
